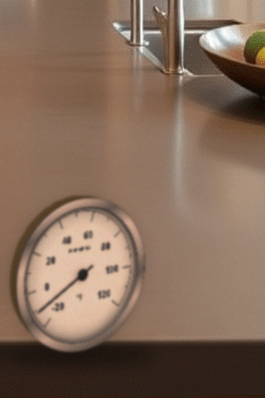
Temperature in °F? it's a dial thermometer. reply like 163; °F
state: -10; °F
